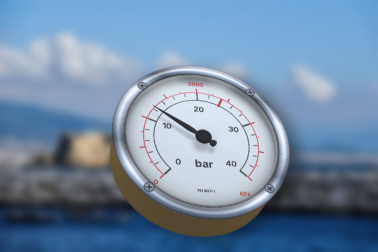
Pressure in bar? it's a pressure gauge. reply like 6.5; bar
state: 12; bar
